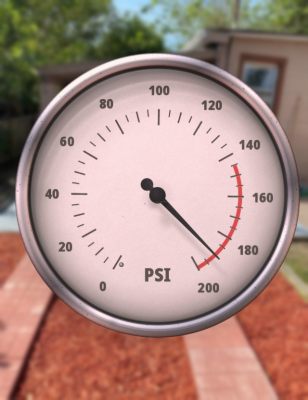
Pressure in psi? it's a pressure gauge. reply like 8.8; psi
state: 190; psi
